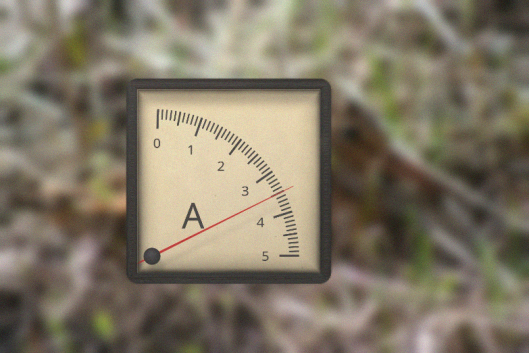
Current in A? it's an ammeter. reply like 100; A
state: 3.5; A
